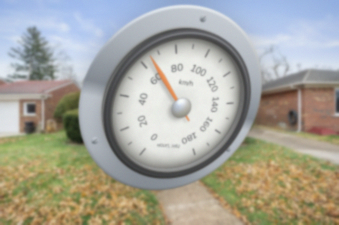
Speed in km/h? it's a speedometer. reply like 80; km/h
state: 65; km/h
